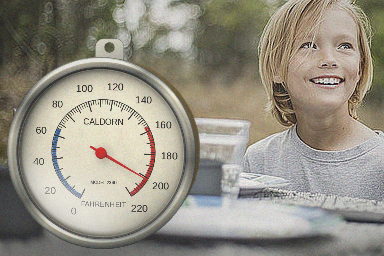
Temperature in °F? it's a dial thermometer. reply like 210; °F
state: 200; °F
